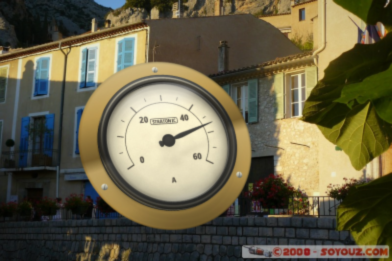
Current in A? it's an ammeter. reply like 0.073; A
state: 47.5; A
